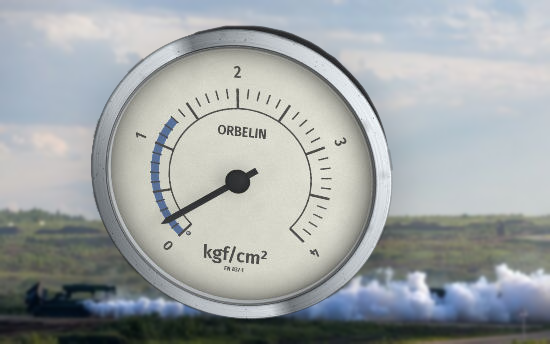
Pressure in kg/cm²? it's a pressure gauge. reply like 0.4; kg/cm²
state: 0.2; kg/cm²
